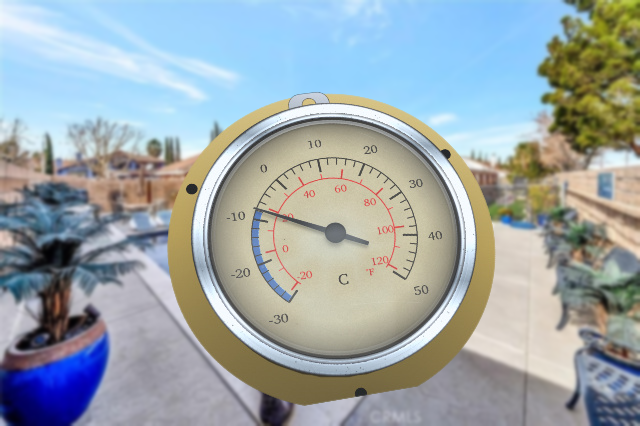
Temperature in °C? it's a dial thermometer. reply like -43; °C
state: -8; °C
